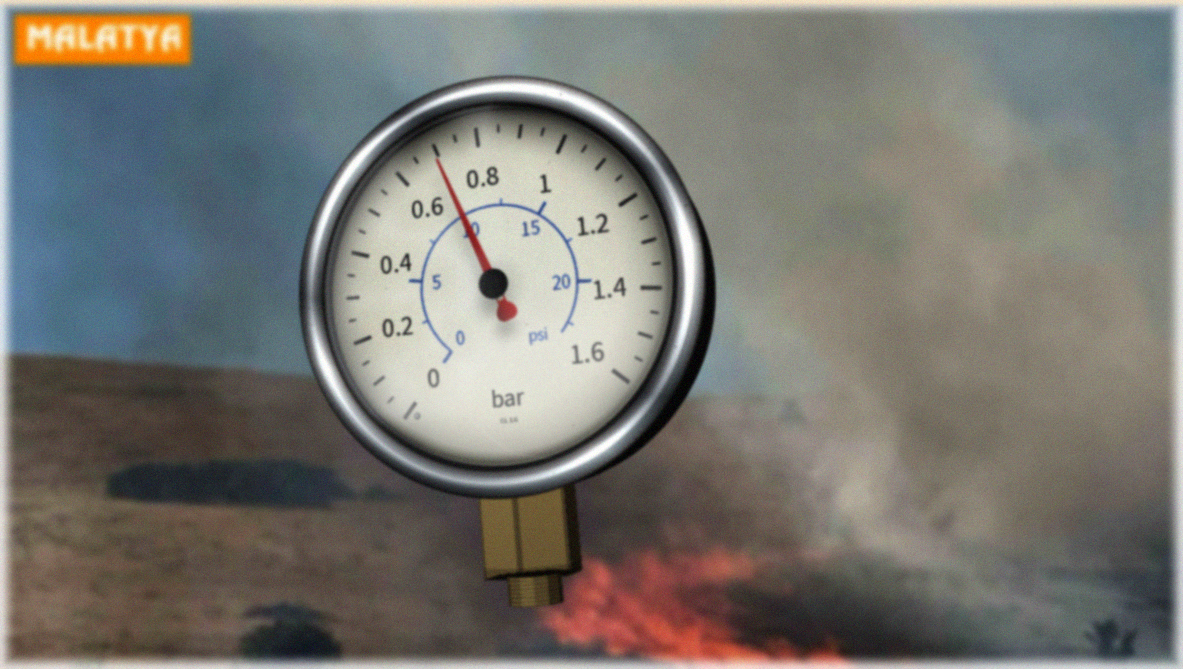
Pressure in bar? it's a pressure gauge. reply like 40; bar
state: 0.7; bar
